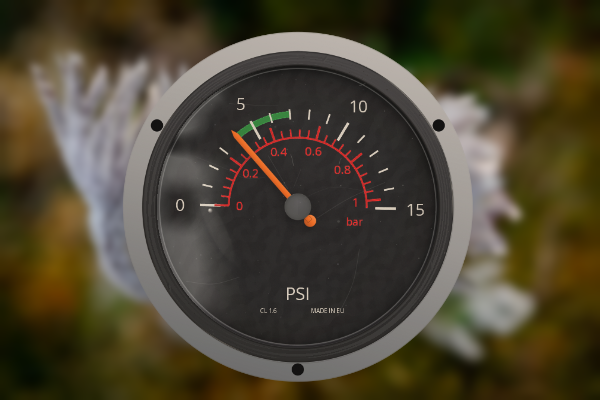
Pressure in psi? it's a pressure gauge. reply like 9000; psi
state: 4; psi
